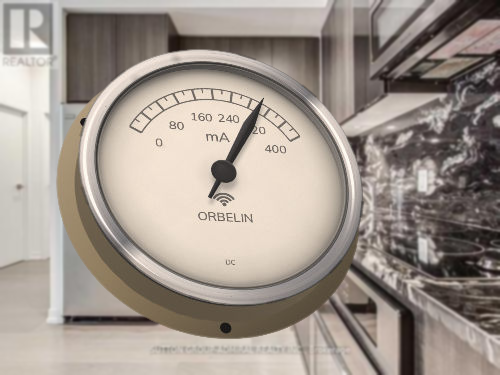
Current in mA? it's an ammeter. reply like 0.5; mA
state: 300; mA
